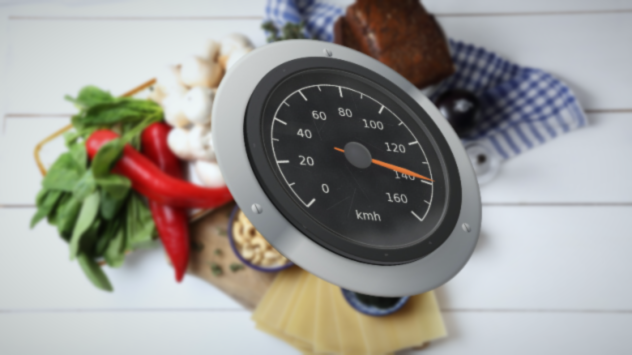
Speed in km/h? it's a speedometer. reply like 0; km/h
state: 140; km/h
